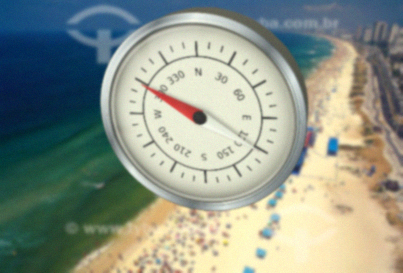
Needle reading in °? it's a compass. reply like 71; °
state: 300; °
